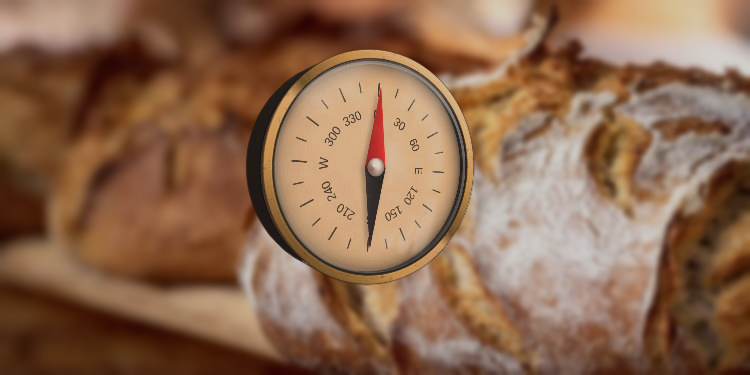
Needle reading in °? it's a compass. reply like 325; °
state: 0; °
